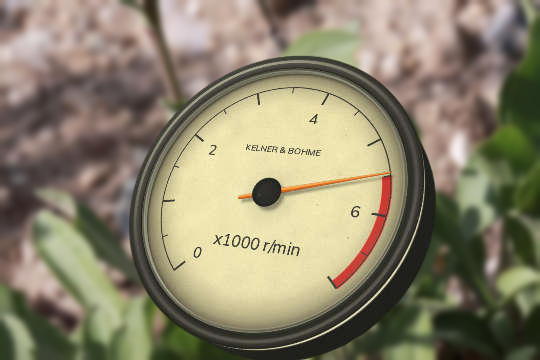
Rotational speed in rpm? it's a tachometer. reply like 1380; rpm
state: 5500; rpm
